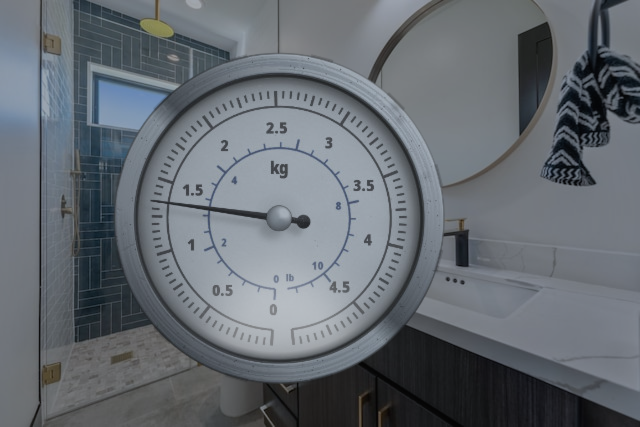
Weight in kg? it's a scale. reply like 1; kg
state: 1.35; kg
